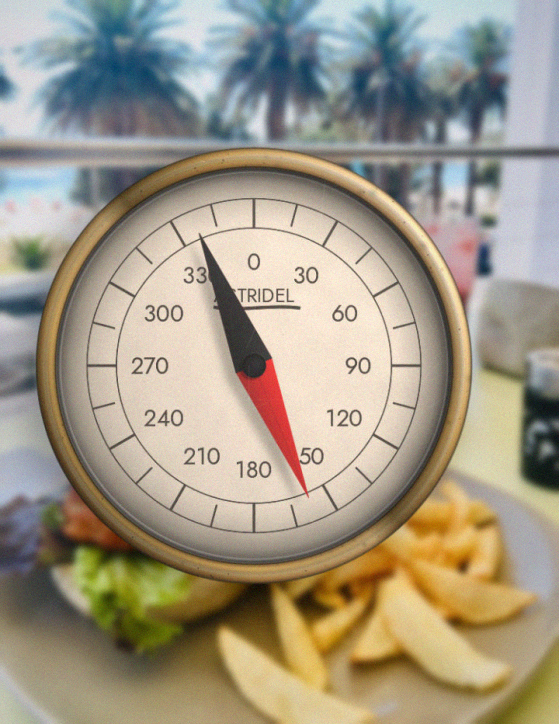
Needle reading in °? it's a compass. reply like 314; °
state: 157.5; °
